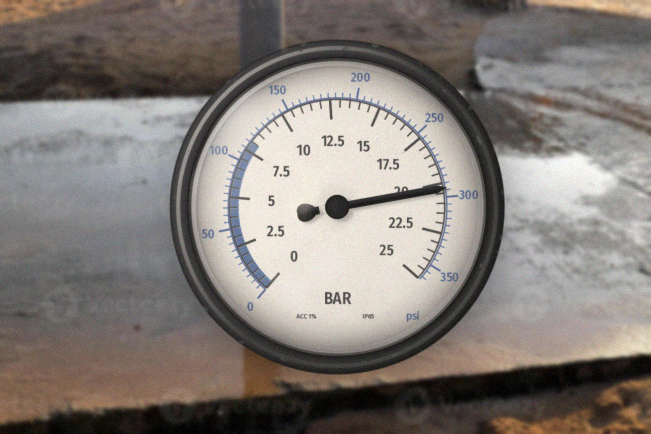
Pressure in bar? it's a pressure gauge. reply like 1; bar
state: 20.25; bar
